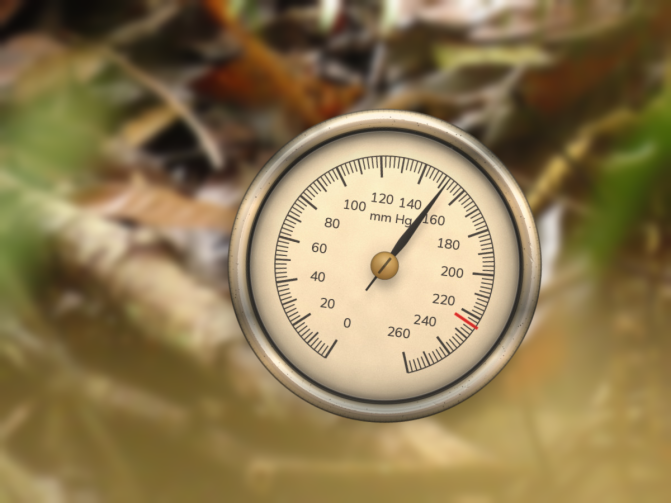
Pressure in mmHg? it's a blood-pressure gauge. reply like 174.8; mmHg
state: 152; mmHg
